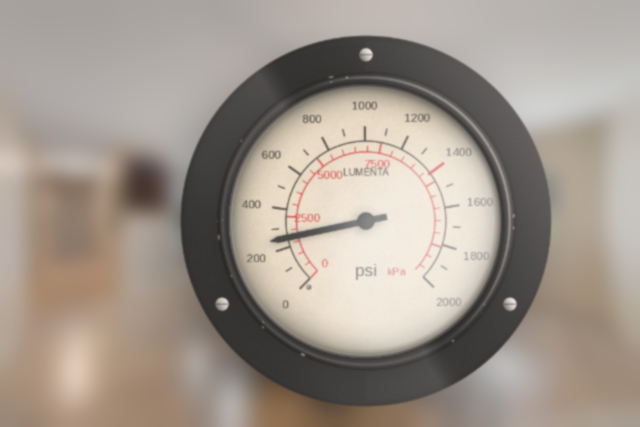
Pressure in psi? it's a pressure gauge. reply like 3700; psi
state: 250; psi
